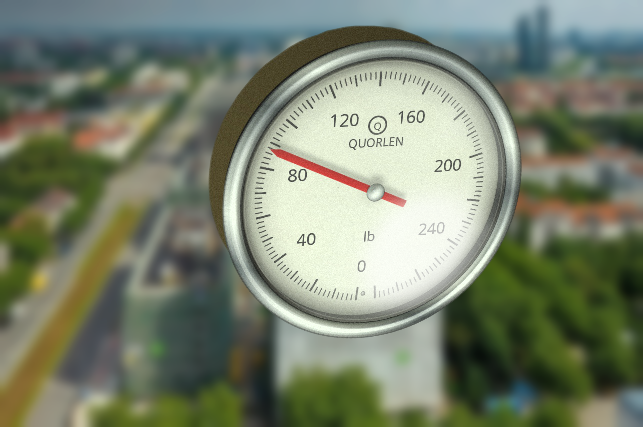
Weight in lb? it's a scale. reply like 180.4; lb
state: 88; lb
